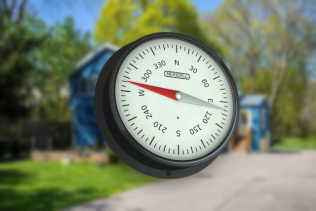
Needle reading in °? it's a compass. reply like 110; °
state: 280; °
